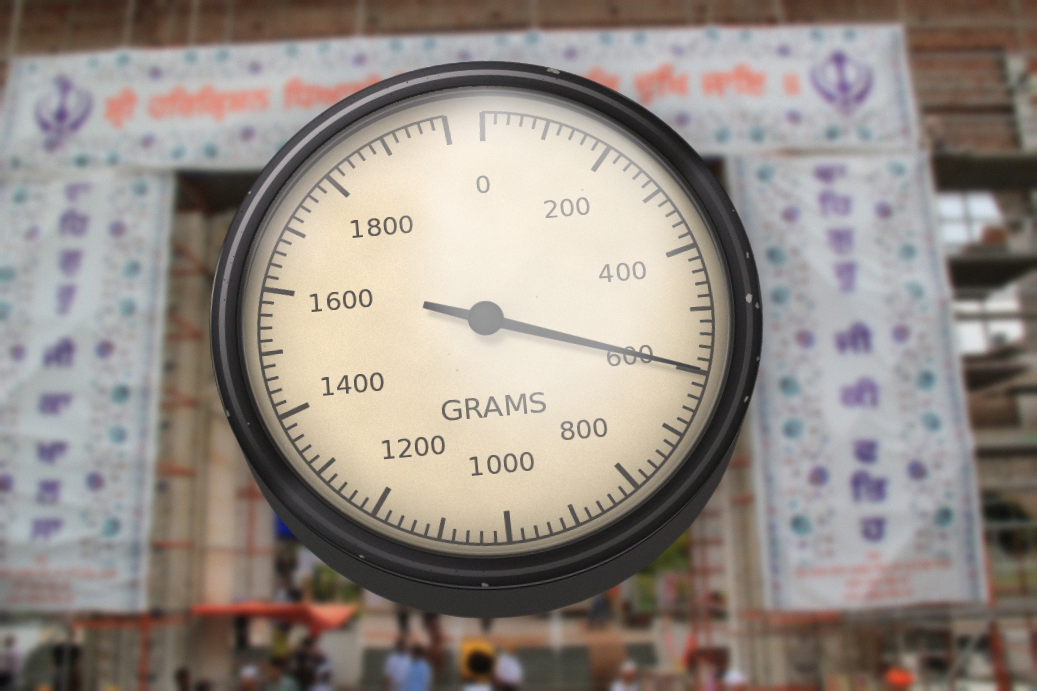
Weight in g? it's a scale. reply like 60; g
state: 600; g
